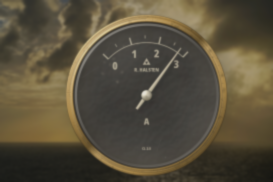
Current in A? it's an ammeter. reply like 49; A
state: 2.75; A
